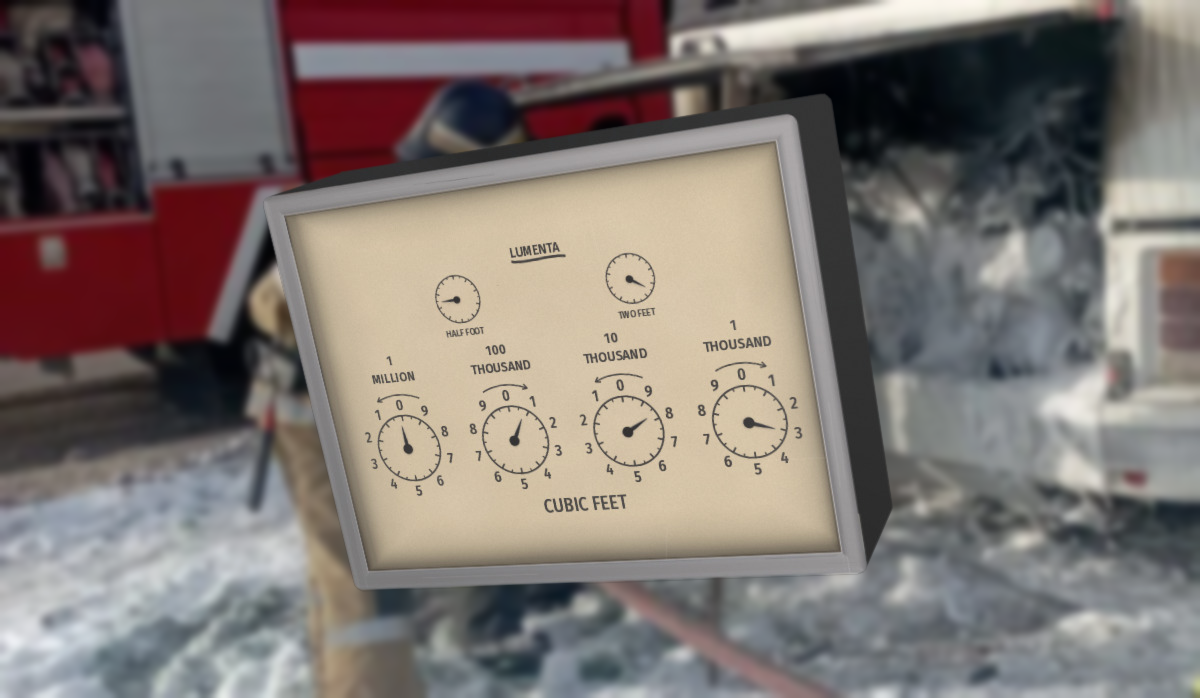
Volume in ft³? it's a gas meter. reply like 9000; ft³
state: 8300; ft³
